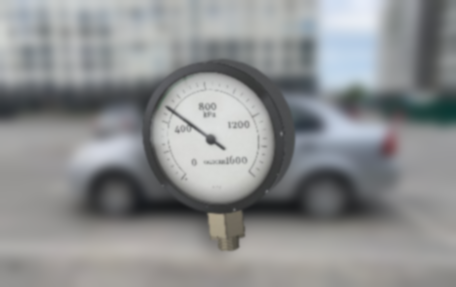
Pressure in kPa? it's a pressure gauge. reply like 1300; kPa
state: 500; kPa
